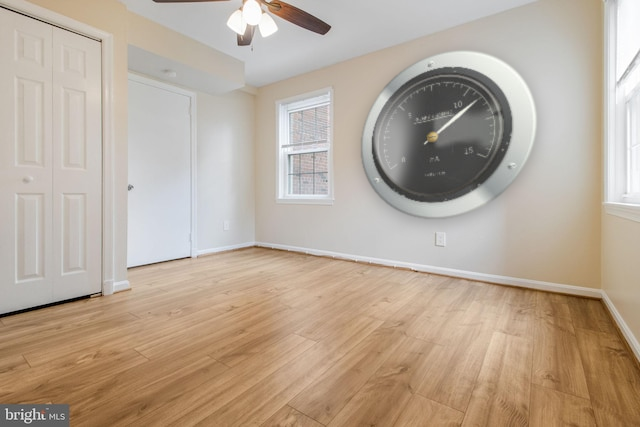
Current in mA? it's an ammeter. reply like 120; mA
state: 11; mA
